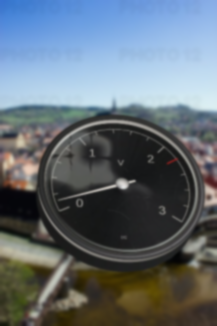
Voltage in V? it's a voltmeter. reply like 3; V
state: 0.1; V
